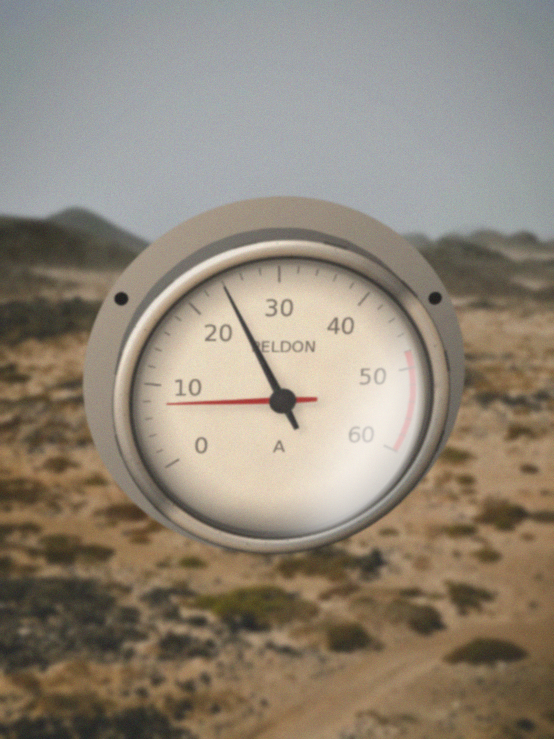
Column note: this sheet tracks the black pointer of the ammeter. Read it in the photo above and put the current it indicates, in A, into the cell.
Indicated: 24 A
